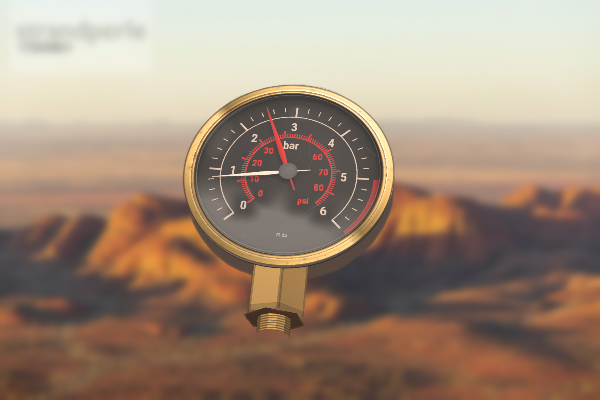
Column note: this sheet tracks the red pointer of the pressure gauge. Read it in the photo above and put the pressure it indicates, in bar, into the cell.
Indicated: 2.5 bar
